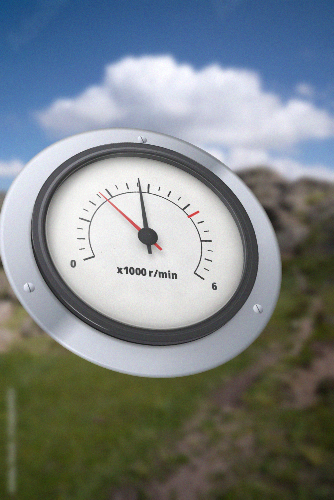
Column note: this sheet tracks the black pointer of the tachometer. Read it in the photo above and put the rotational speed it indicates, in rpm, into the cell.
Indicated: 2750 rpm
